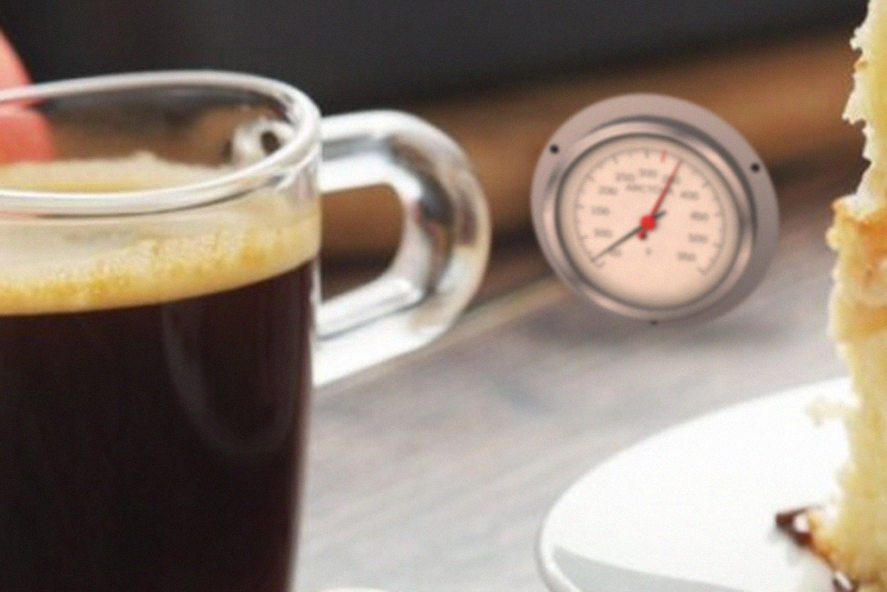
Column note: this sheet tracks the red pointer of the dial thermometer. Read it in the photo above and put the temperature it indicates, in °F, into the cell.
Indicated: 350 °F
